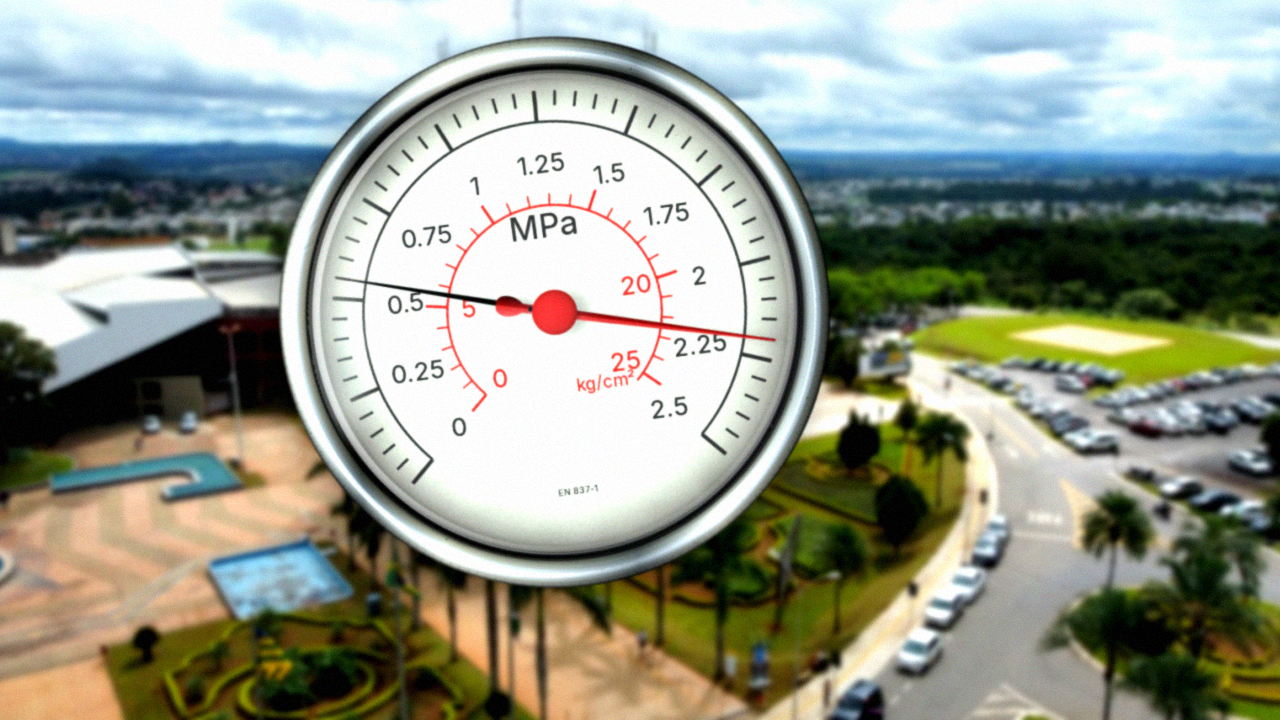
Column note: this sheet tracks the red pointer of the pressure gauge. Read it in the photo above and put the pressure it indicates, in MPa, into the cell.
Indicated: 2.2 MPa
